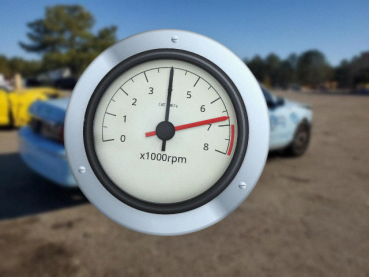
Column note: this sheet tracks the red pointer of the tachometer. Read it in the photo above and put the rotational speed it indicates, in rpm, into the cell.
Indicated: 6750 rpm
